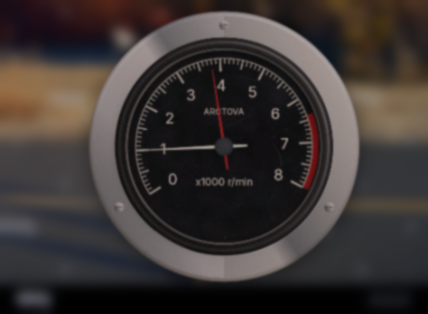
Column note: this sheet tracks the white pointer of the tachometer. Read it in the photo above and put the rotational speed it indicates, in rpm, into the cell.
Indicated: 1000 rpm
